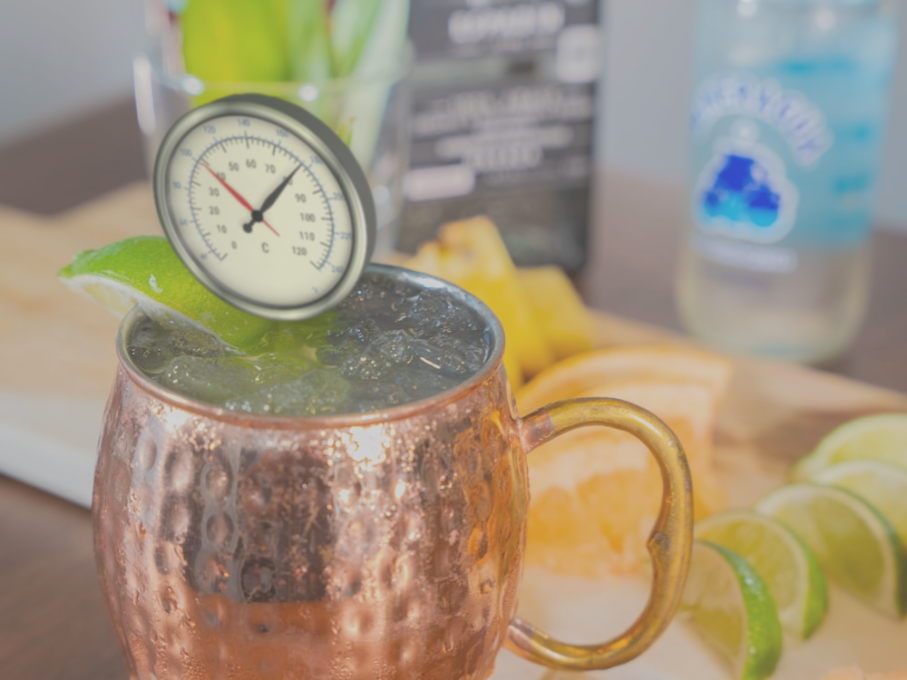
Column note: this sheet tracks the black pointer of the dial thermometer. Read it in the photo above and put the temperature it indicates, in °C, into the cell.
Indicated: 80 °C
